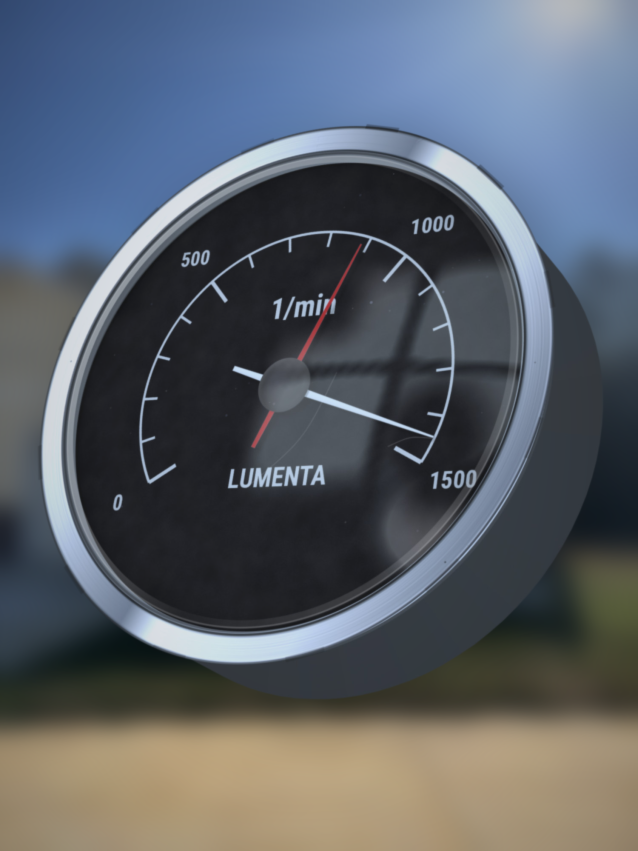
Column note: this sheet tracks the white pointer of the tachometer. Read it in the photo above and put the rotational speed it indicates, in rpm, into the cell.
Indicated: 1450 rpm
